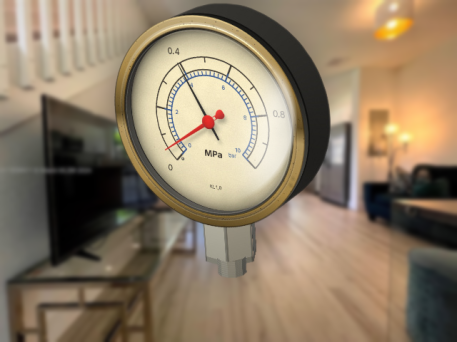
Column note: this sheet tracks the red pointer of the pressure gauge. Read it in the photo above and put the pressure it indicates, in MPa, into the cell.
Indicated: 0.05 MPa
